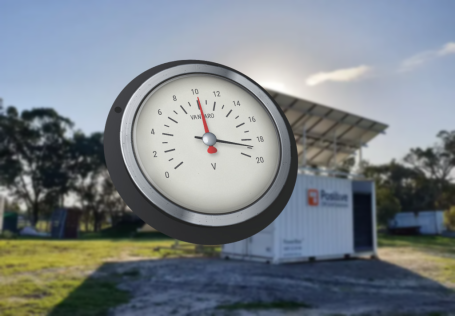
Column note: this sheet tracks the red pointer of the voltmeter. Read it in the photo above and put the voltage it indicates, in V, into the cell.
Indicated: 10 V
